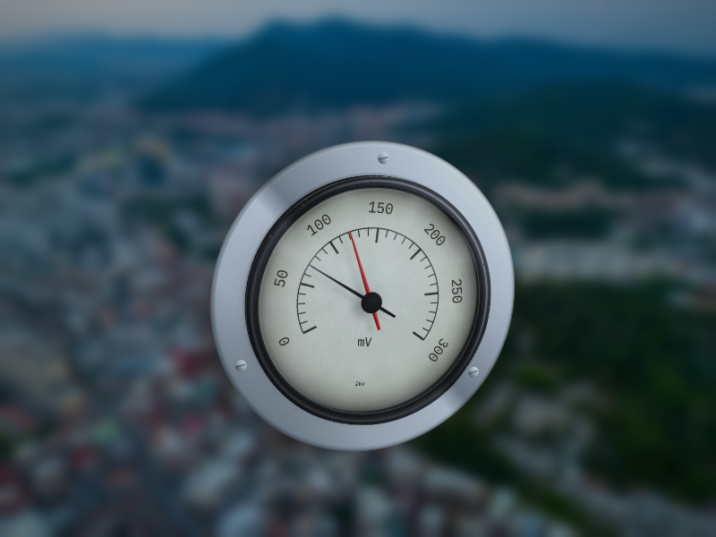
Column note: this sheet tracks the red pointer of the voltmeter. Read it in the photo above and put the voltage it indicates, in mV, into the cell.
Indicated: 120 mV
